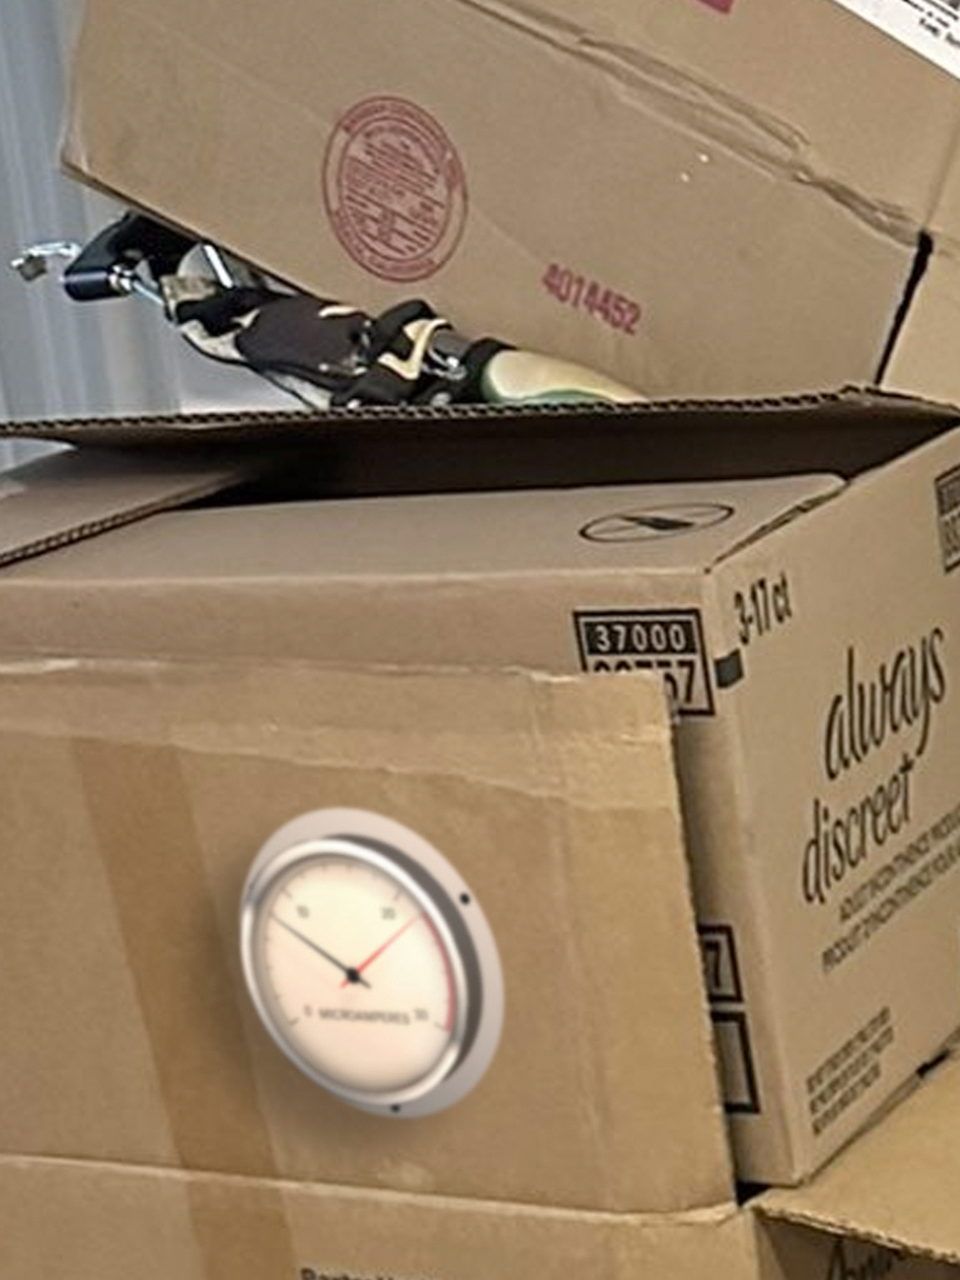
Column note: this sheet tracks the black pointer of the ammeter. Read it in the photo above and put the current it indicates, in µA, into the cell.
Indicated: 8 µA
